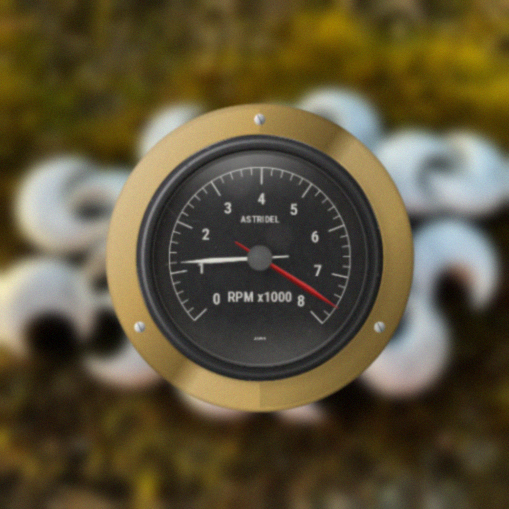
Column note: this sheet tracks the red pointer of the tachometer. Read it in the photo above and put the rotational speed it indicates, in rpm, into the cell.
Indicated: 7600 rpm
